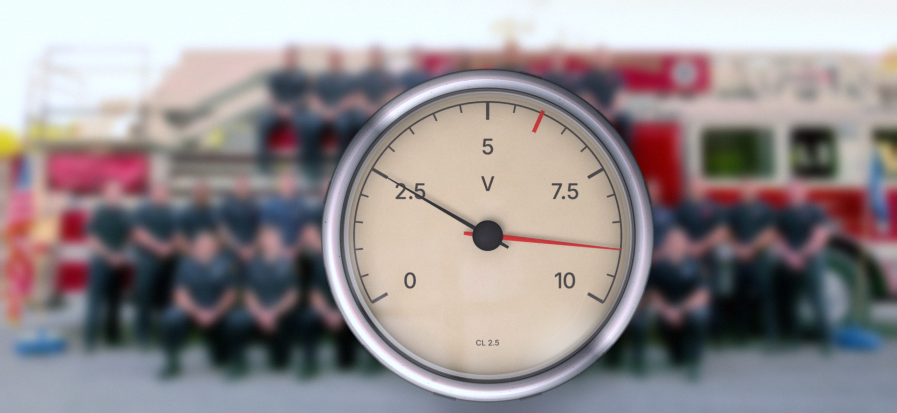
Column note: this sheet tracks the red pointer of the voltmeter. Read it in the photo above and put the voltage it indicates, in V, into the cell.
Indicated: 9 V
